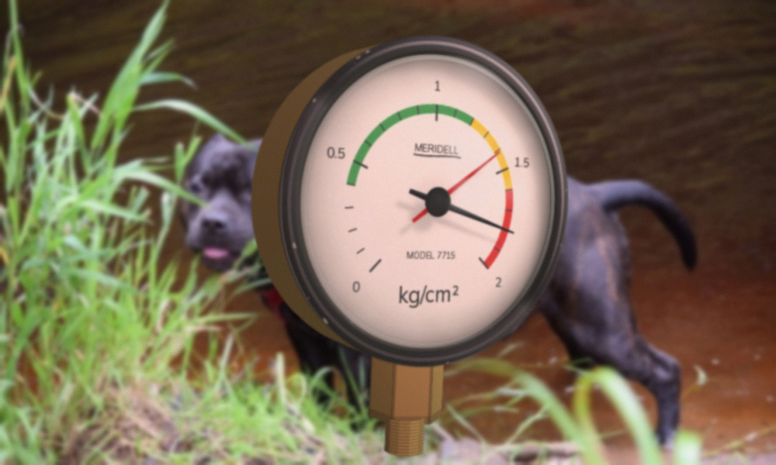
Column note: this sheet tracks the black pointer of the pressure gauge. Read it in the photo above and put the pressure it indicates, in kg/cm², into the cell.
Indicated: 1.8 kg/cm²
